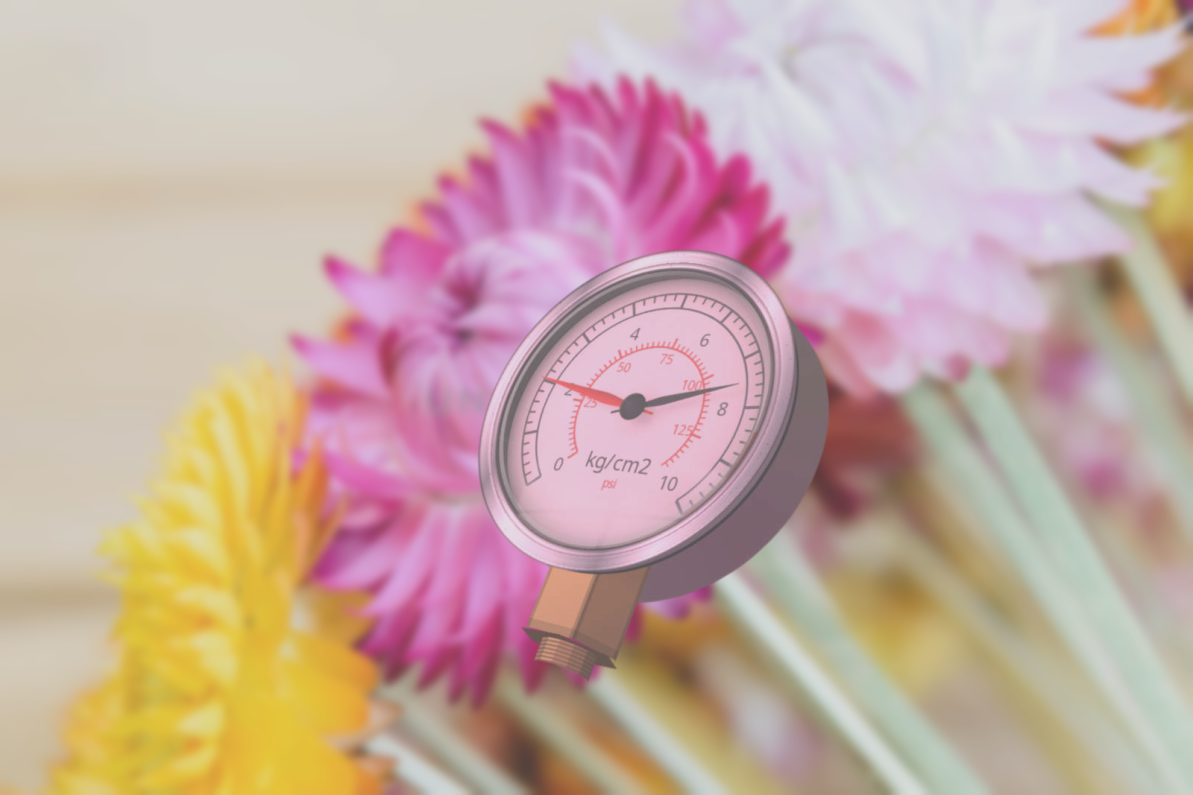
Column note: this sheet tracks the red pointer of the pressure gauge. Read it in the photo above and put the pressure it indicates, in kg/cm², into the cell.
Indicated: 2 kg/cm²
